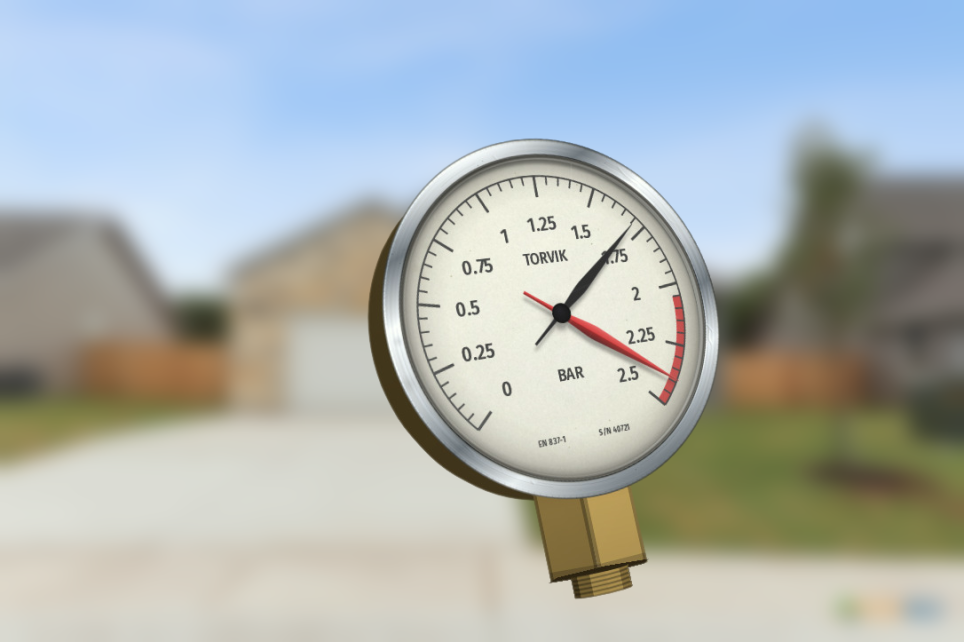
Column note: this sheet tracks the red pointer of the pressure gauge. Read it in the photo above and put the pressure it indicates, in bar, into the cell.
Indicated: 2.4 bar
